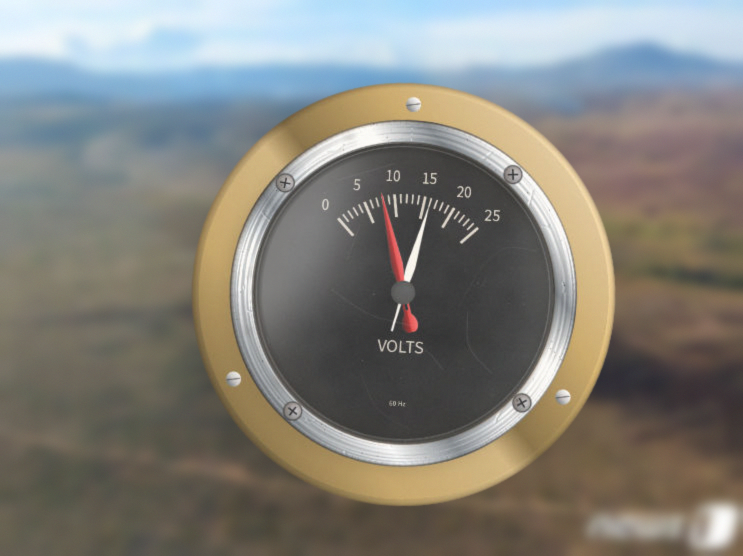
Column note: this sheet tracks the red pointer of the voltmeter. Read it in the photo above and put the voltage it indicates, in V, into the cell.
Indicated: 8 V
